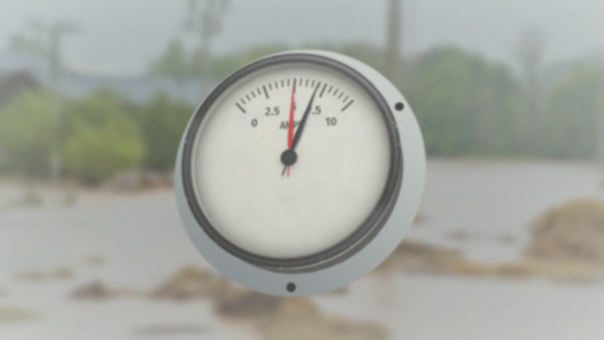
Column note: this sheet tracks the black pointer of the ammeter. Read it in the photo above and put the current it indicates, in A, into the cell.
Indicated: 7 A
